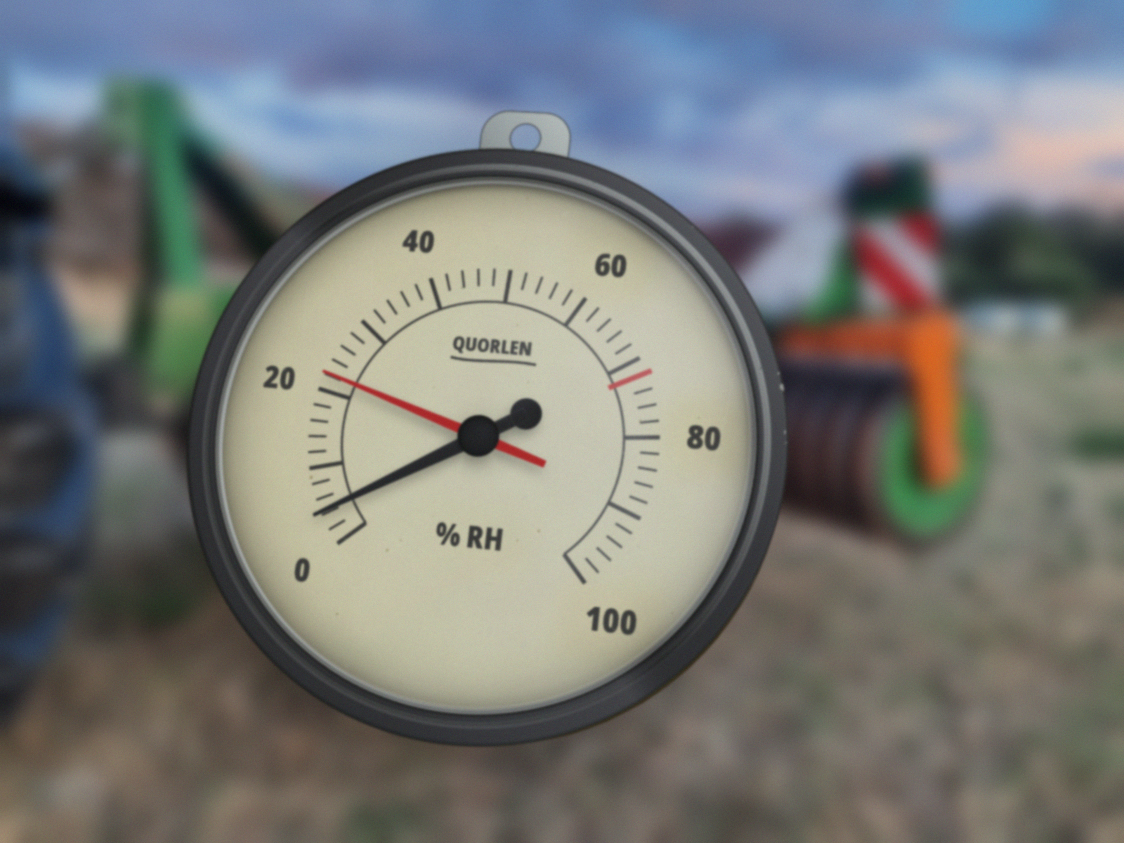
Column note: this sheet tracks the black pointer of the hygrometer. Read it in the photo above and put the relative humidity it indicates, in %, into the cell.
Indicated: 4 %
